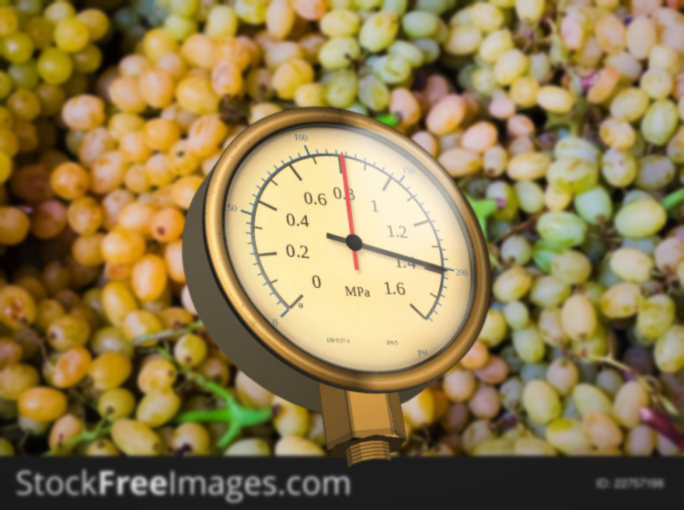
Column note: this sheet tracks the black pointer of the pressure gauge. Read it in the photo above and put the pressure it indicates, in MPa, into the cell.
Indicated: 1.4 MPa
